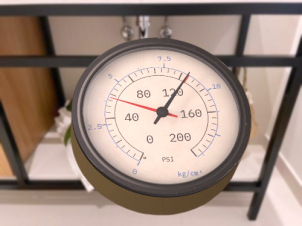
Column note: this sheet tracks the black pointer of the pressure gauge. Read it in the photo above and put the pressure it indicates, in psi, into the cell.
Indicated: 125 psi
